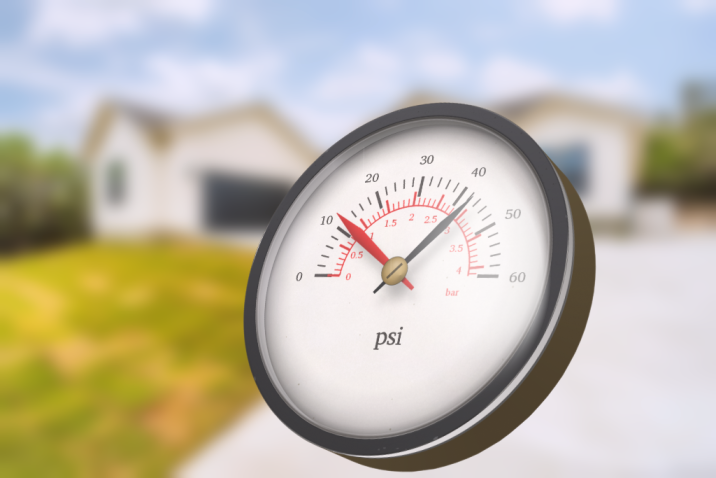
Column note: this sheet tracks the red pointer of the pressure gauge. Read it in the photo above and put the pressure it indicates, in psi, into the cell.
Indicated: 12 psi
